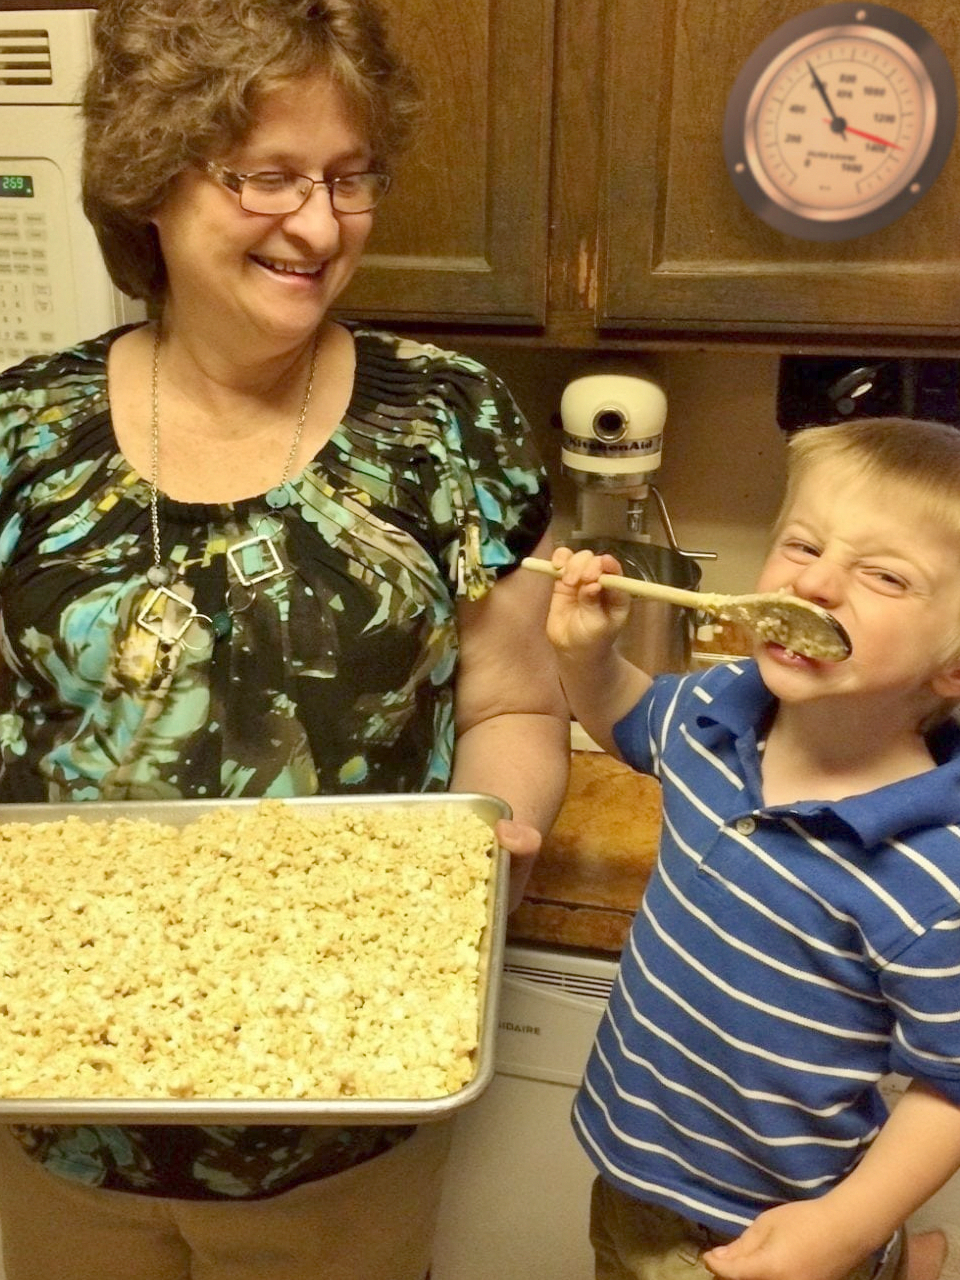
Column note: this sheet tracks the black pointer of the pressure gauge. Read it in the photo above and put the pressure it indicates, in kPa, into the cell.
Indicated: 600 kPa
